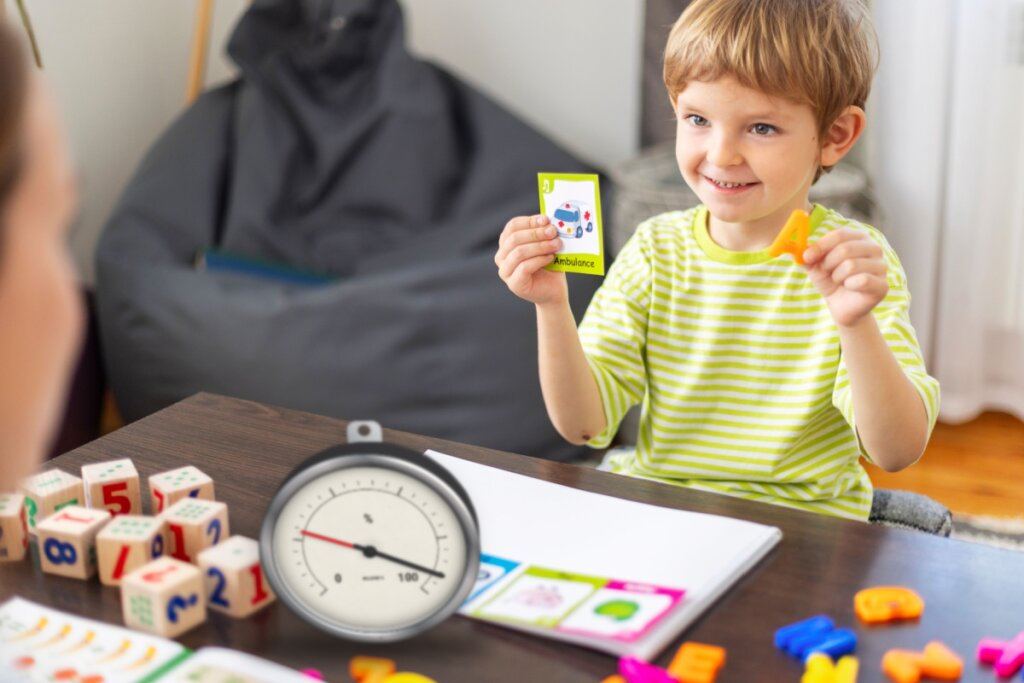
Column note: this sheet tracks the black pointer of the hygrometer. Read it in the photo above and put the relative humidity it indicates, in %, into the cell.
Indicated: 92 %
